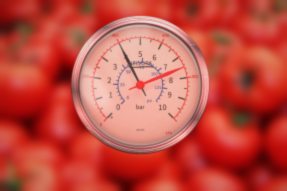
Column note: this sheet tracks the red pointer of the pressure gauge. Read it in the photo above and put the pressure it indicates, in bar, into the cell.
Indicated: 7.5 bar
